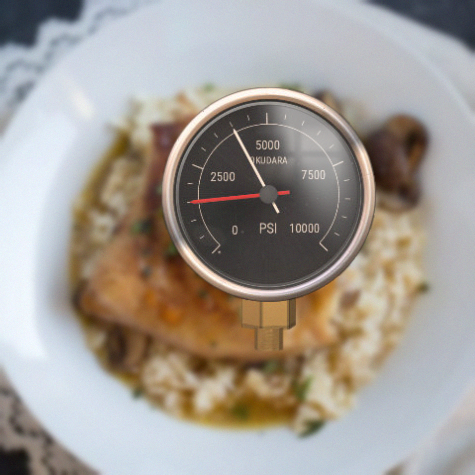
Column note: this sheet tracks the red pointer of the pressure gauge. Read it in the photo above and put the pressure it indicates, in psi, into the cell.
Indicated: 1500 psi
